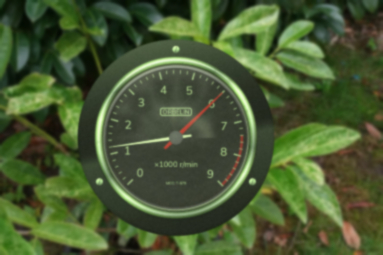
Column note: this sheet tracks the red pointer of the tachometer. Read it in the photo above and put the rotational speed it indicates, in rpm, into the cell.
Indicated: 6000 rpm
